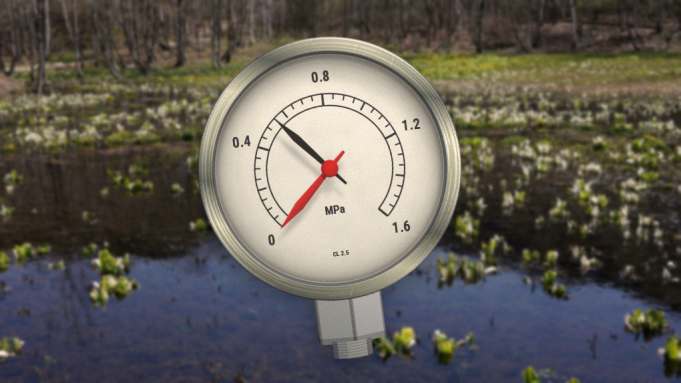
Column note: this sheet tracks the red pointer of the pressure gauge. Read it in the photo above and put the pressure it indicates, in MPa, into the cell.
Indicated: 0 MPa
